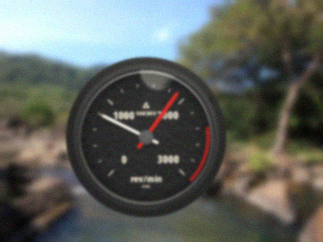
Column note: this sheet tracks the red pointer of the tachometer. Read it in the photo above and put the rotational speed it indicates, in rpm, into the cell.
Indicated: 1900 rpm
